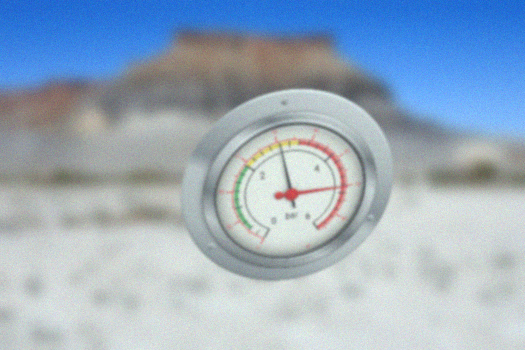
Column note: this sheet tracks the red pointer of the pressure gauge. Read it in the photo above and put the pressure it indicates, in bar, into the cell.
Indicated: 4.8 bar
